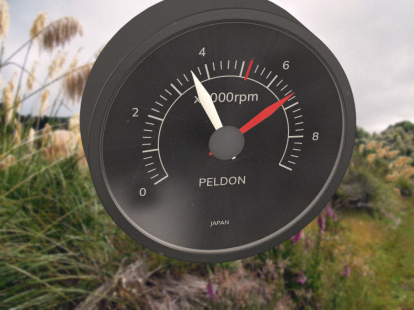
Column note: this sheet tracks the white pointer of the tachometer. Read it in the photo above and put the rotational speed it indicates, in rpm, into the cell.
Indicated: 3600 rpm
